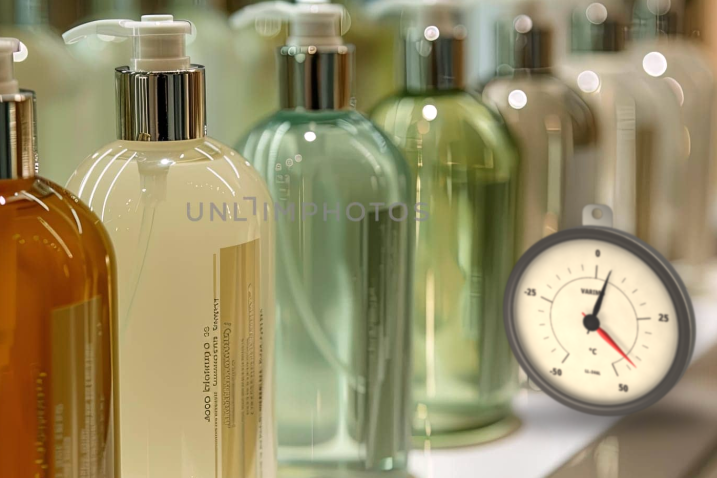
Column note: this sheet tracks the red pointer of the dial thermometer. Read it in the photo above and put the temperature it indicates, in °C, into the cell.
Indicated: 42.5 °C
